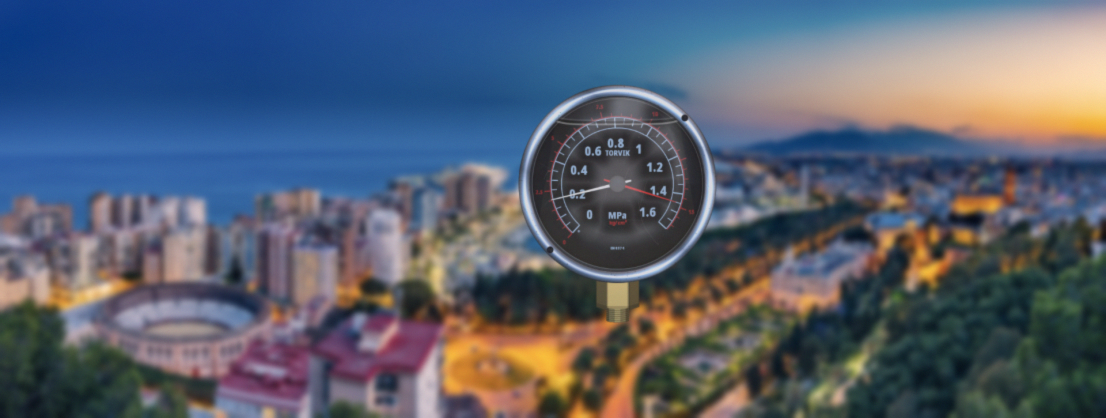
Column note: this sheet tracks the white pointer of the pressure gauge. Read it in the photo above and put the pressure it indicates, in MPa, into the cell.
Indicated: 0.2 MPa
